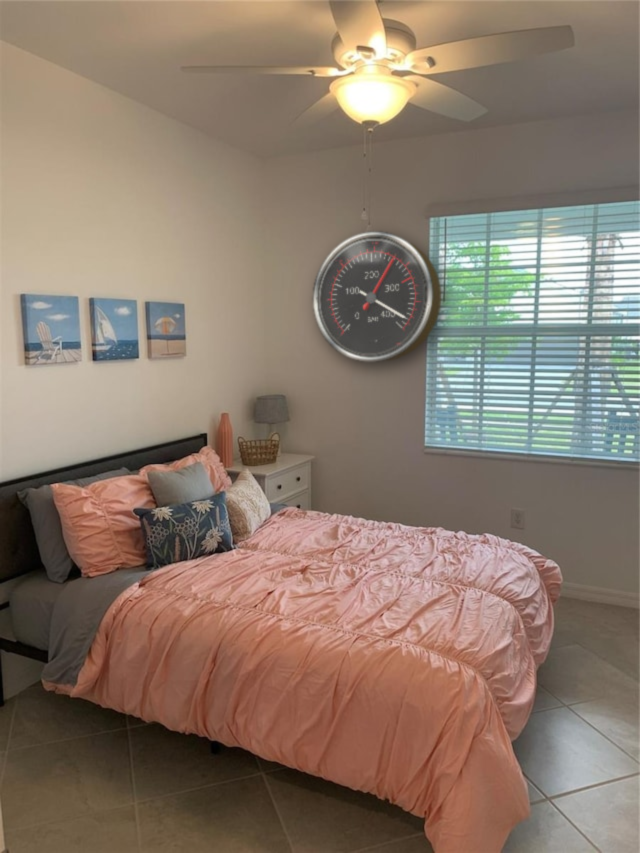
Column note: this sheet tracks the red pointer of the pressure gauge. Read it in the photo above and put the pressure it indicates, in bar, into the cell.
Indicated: 250 bar
